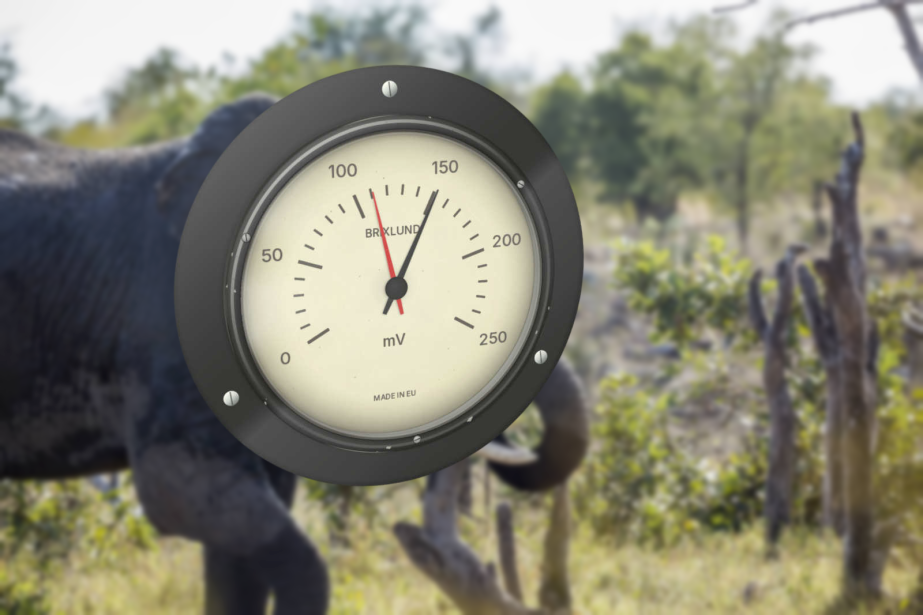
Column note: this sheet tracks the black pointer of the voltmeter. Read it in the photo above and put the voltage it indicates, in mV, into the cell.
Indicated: 150 mV
